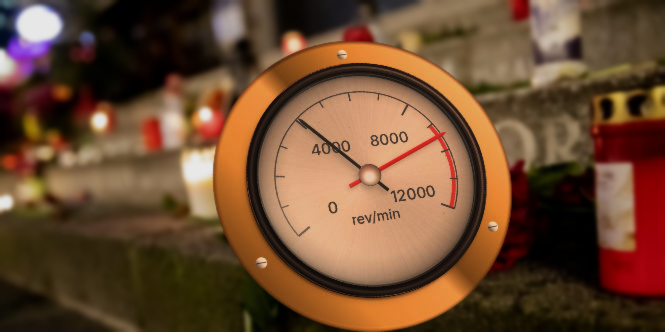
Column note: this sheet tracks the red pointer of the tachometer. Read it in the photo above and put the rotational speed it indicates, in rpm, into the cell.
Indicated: 9500 rpm
